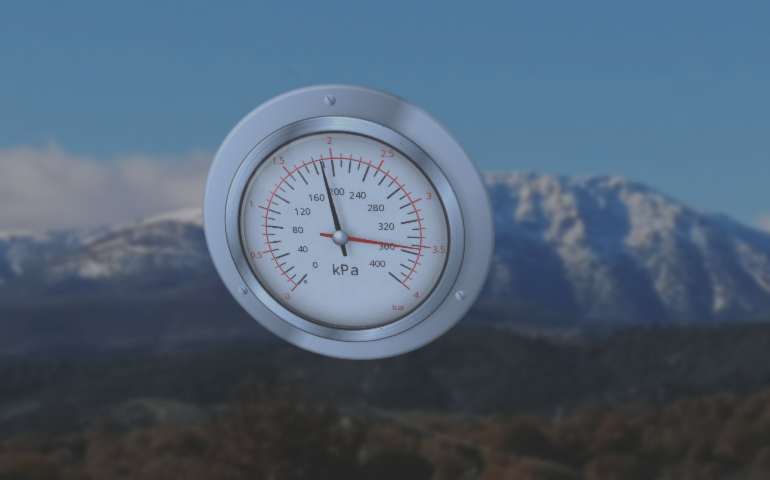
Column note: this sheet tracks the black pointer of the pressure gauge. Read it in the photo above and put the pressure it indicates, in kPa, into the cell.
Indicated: 190 kPa
